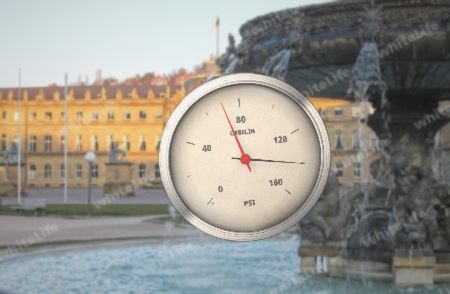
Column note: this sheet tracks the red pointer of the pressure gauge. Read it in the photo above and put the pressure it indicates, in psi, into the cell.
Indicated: 70 psi
